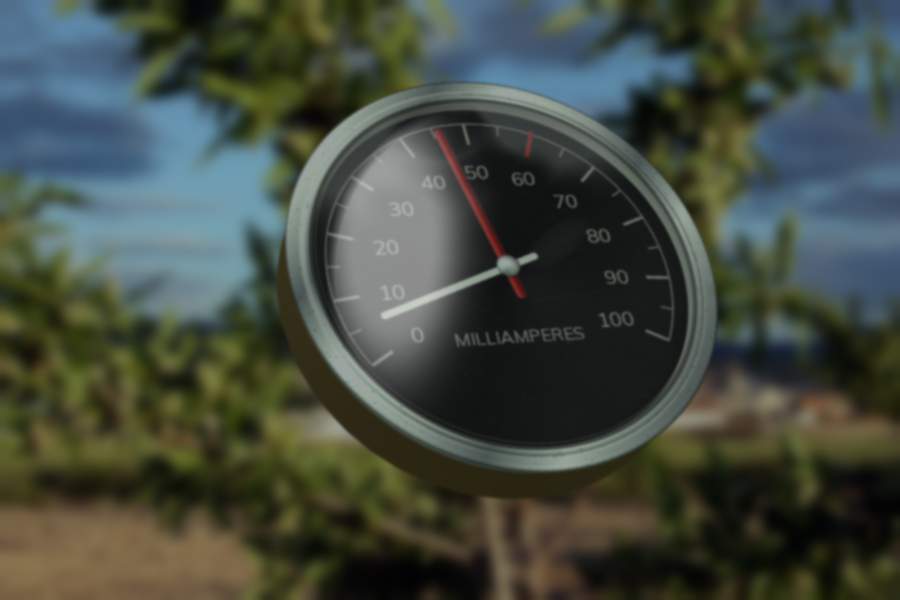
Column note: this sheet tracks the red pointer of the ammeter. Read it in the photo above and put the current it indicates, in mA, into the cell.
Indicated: 45 mA
